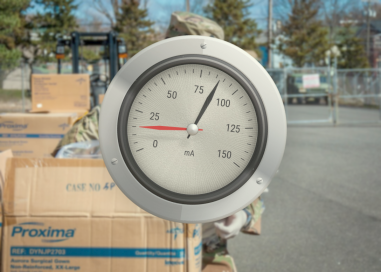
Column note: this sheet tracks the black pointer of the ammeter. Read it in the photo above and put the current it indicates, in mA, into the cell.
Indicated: 87.5 mA
